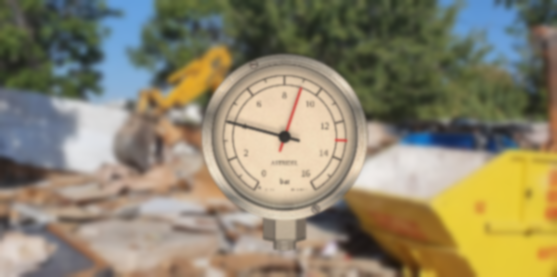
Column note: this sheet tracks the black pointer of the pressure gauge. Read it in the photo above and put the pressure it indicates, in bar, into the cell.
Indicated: 4 bar
